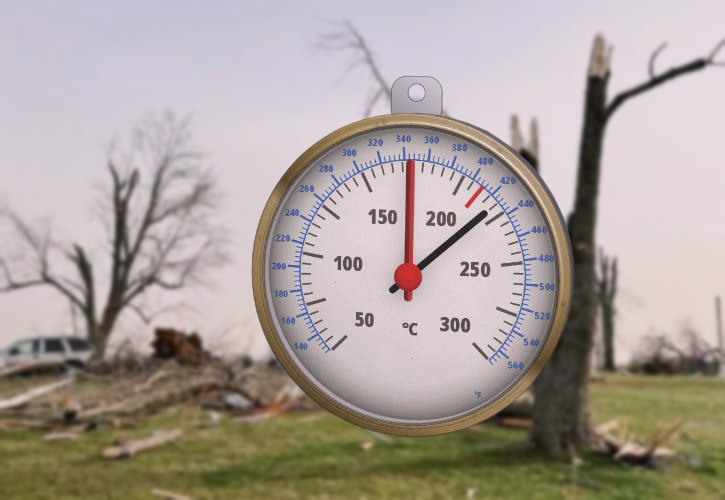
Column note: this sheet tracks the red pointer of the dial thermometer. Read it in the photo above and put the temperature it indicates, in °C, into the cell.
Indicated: 175 °C
